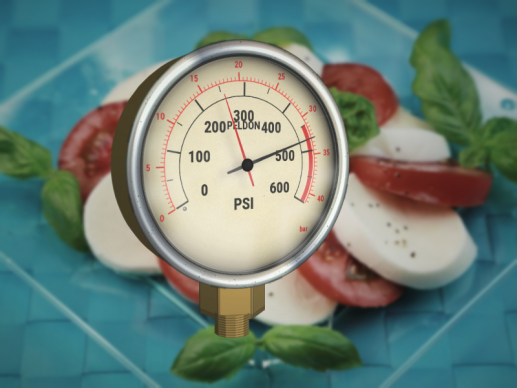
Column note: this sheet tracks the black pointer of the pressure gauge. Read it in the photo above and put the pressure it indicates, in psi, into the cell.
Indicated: 475 psi
